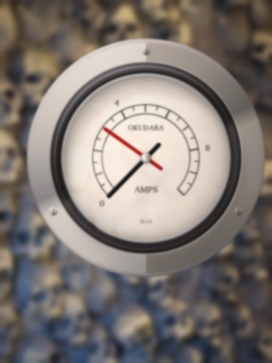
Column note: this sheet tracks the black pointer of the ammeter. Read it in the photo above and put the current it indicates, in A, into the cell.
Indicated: 0 A
